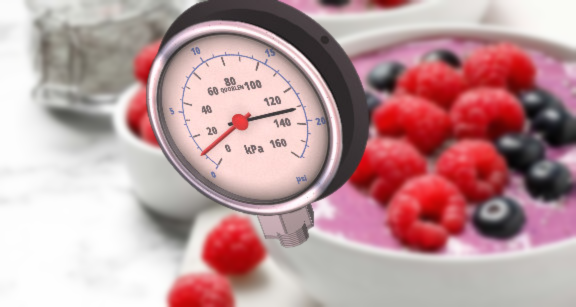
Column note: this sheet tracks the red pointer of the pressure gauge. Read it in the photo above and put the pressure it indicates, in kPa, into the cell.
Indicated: 10 kPa
